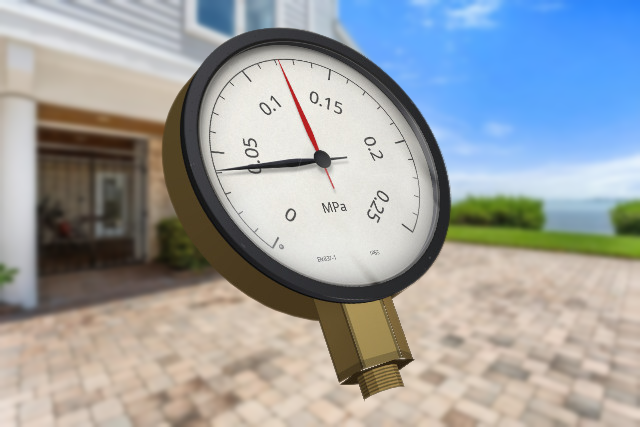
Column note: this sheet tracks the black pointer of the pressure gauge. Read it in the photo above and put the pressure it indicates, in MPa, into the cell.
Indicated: 0.04 MPa
